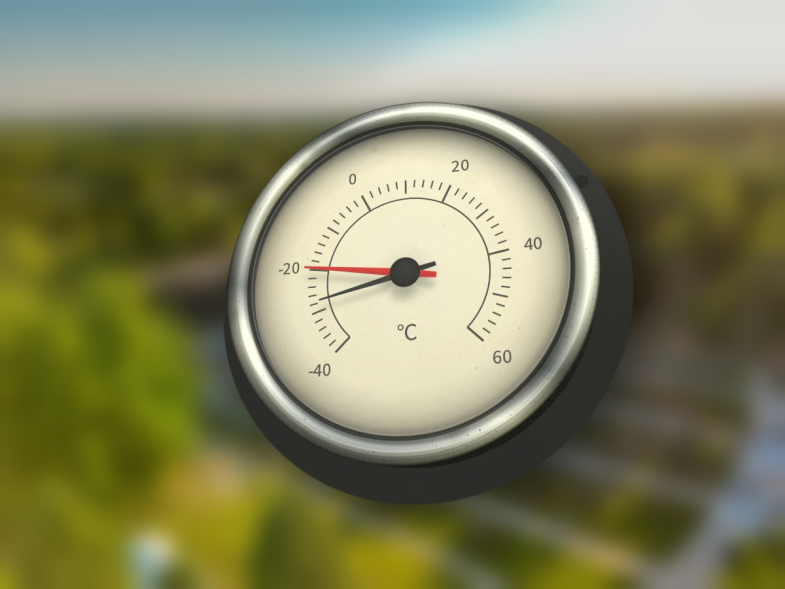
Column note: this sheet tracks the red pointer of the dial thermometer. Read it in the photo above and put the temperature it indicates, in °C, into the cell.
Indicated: -20 °C
